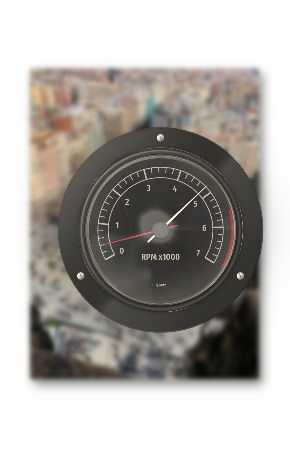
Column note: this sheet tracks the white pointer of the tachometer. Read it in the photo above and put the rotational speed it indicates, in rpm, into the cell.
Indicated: 4800 rpm
